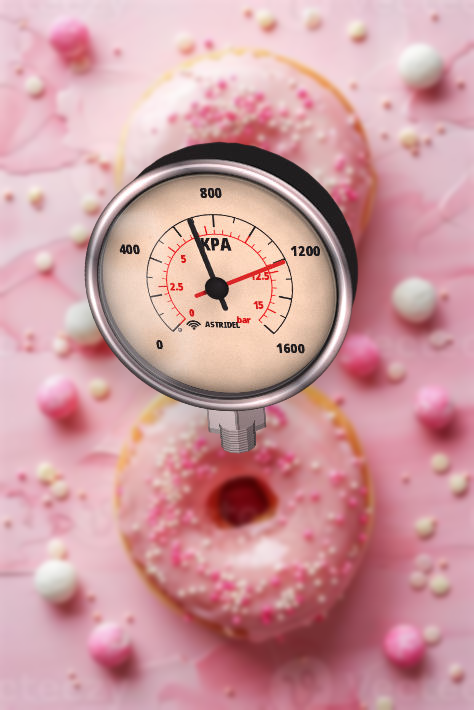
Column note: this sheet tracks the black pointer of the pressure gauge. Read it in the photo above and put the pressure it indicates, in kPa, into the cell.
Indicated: 700 kPa
